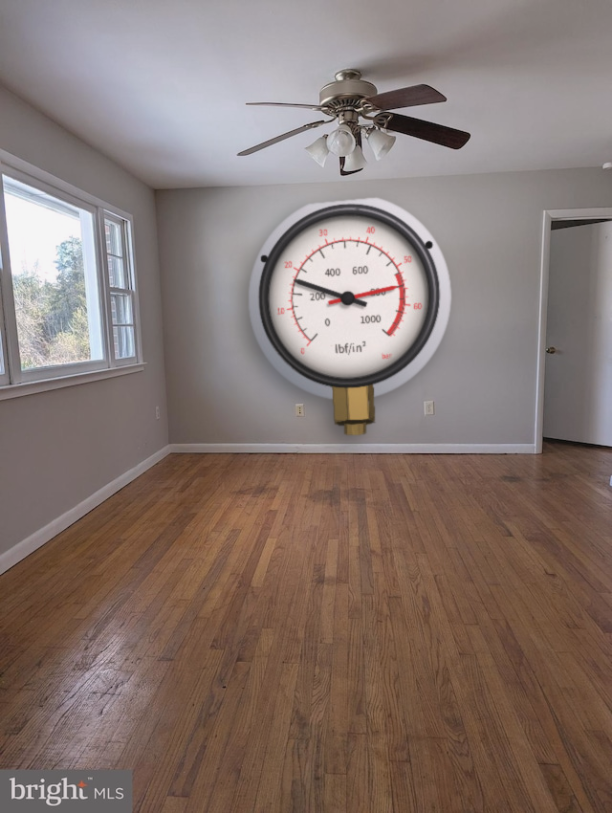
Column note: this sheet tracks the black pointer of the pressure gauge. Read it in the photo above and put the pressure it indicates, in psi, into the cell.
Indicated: 250 psi
